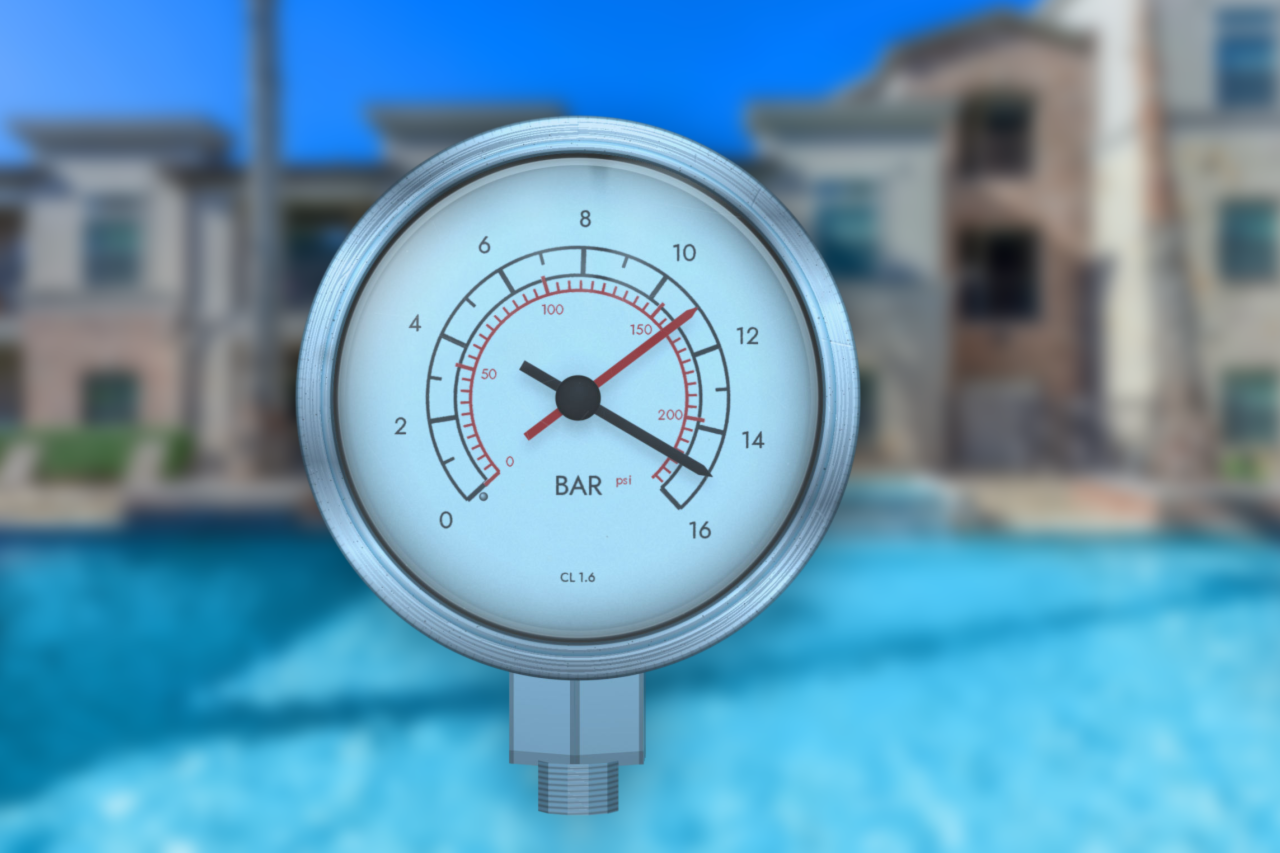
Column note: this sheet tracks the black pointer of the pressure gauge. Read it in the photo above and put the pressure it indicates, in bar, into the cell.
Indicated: 15 bar
